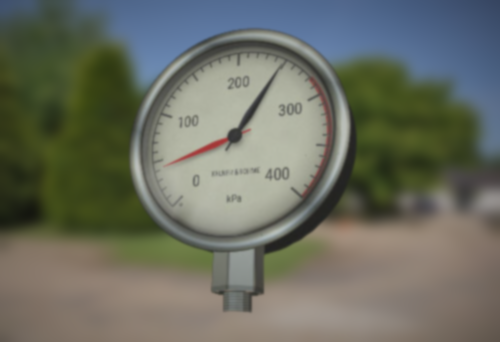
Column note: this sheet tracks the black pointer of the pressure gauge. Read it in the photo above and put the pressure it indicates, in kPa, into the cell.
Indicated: 250 kPa
